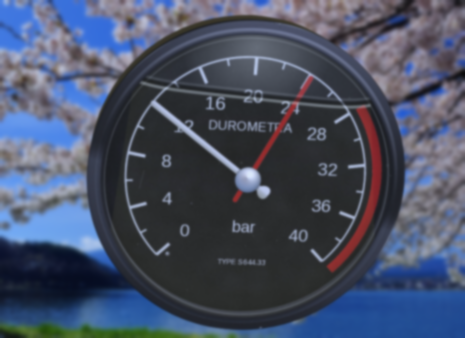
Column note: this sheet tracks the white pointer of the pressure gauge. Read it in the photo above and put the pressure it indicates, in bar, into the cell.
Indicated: 12 bar
